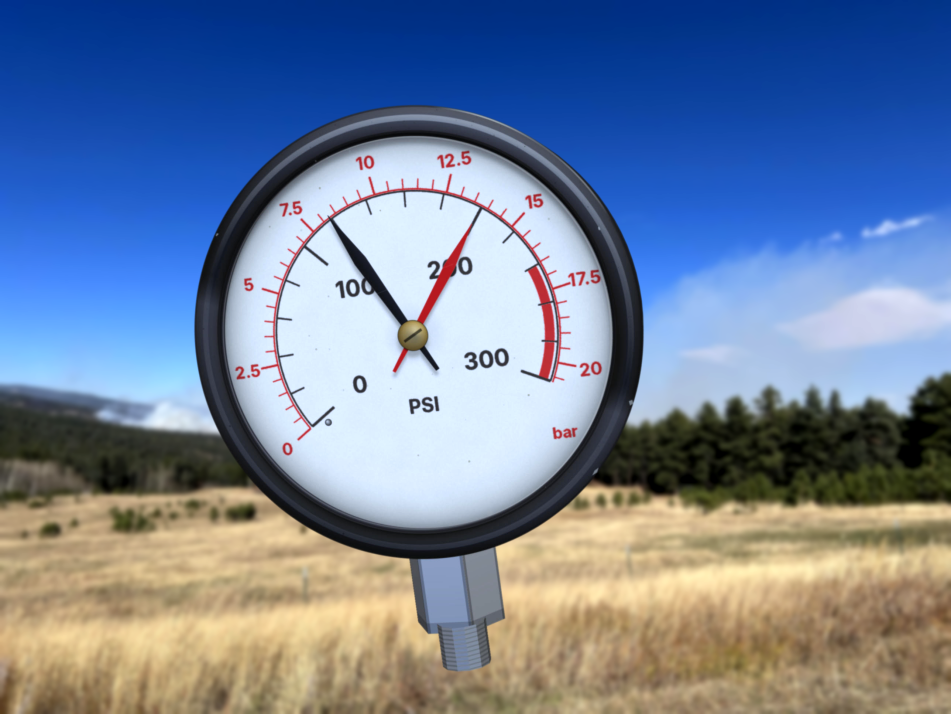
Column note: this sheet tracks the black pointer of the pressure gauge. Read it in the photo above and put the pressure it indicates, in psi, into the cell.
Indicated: 120 psi
